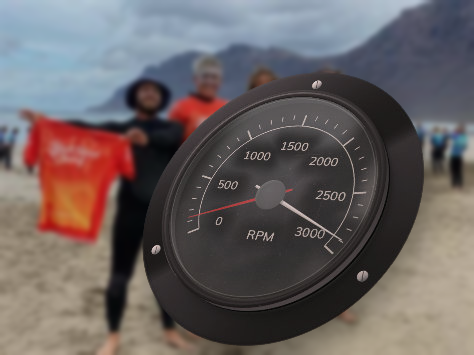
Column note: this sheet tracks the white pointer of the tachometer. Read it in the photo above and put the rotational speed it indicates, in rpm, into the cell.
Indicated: 2900 rpm
